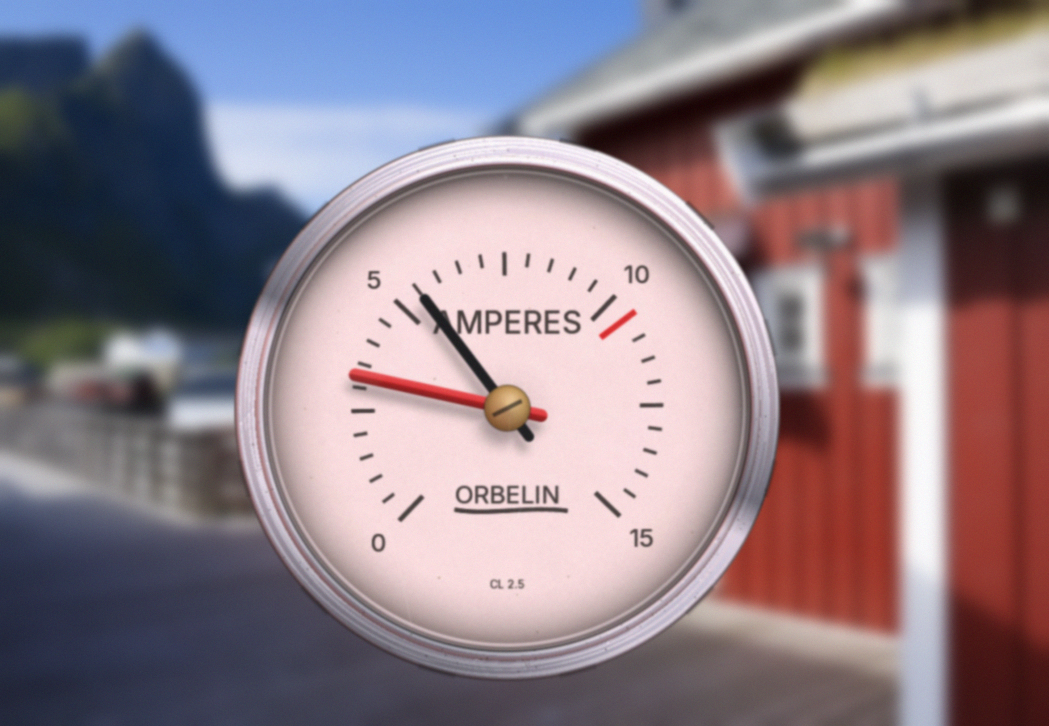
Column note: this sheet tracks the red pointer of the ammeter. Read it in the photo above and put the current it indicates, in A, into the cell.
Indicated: 3.25 A
